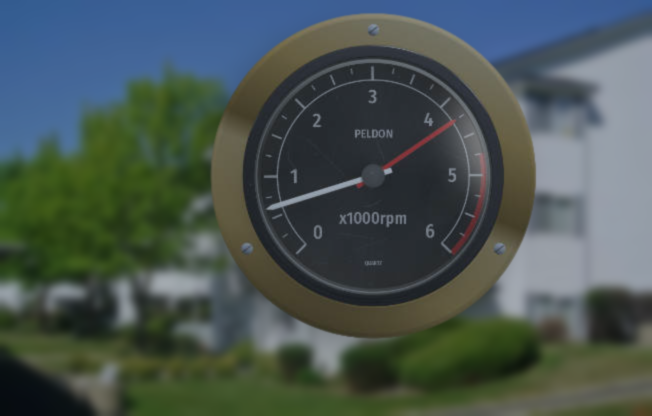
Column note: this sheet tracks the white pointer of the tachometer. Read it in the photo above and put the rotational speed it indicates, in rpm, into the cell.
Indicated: 625 rpm
